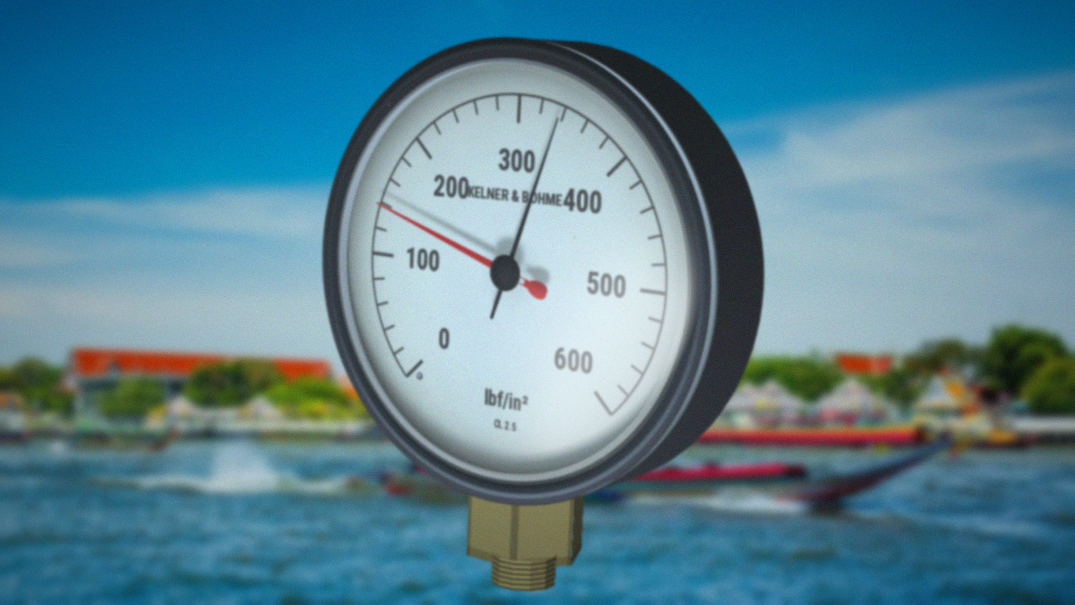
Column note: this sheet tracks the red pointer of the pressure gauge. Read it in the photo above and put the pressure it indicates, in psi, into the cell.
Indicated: 140 psi
